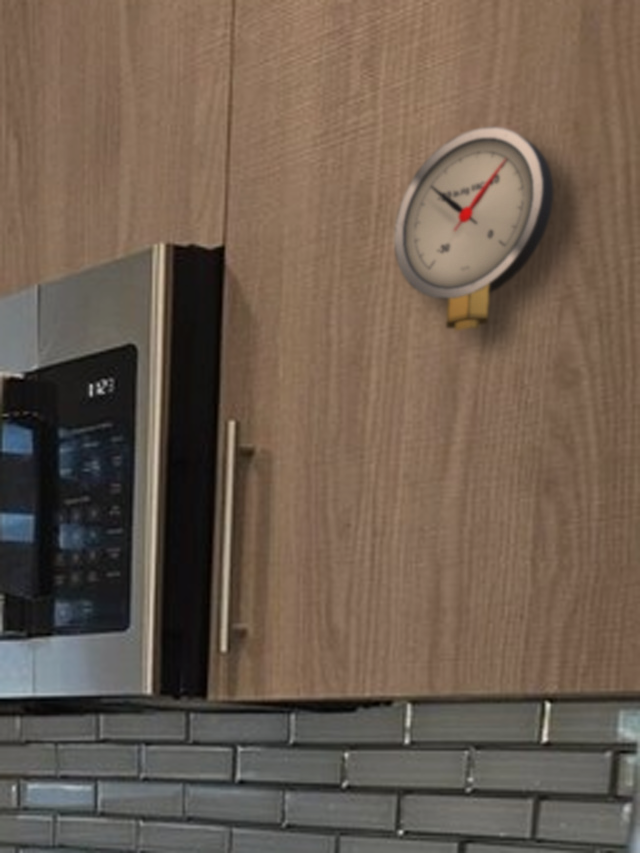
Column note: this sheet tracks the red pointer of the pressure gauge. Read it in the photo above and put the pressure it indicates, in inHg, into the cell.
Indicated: -10 inHg
